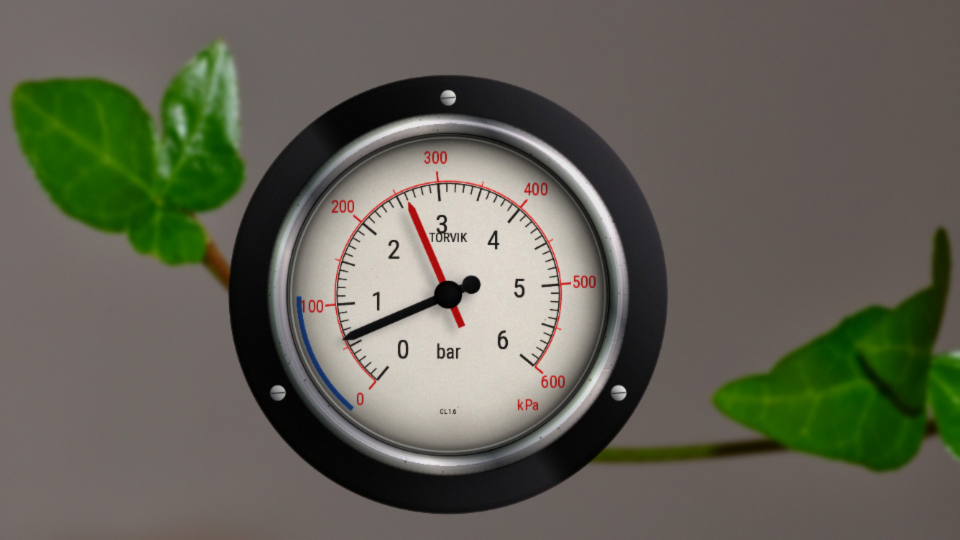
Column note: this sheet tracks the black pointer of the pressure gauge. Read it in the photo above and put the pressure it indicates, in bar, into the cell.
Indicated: 0.6 bar
